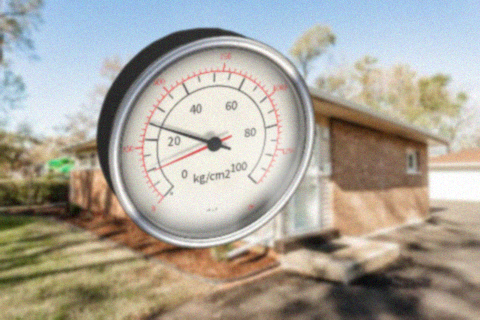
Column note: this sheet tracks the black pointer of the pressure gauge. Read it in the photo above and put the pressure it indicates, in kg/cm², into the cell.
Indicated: 25 kg/cm²
